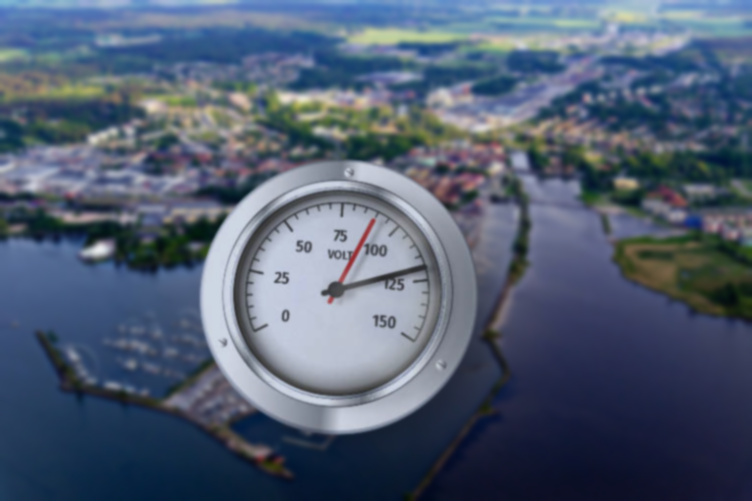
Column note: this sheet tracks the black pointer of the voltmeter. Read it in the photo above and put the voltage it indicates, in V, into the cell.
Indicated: 120 V
